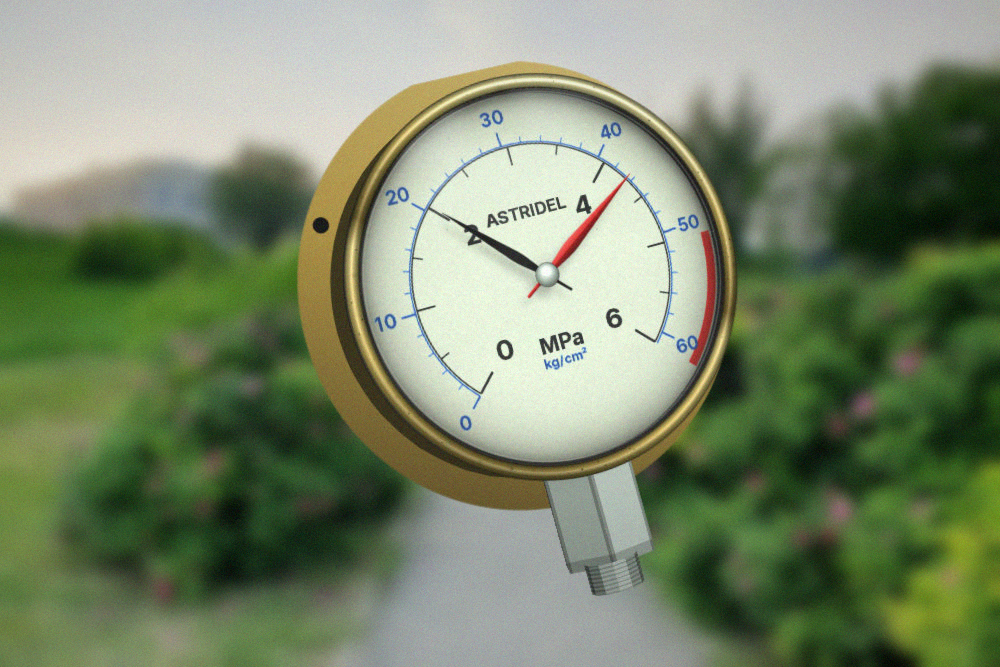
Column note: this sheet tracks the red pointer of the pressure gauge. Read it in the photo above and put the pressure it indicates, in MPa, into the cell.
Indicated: 4.25 MPa
